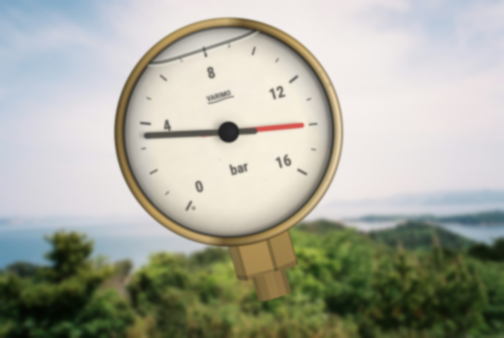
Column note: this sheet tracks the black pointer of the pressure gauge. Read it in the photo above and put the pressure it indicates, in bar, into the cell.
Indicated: 3.5 bar
